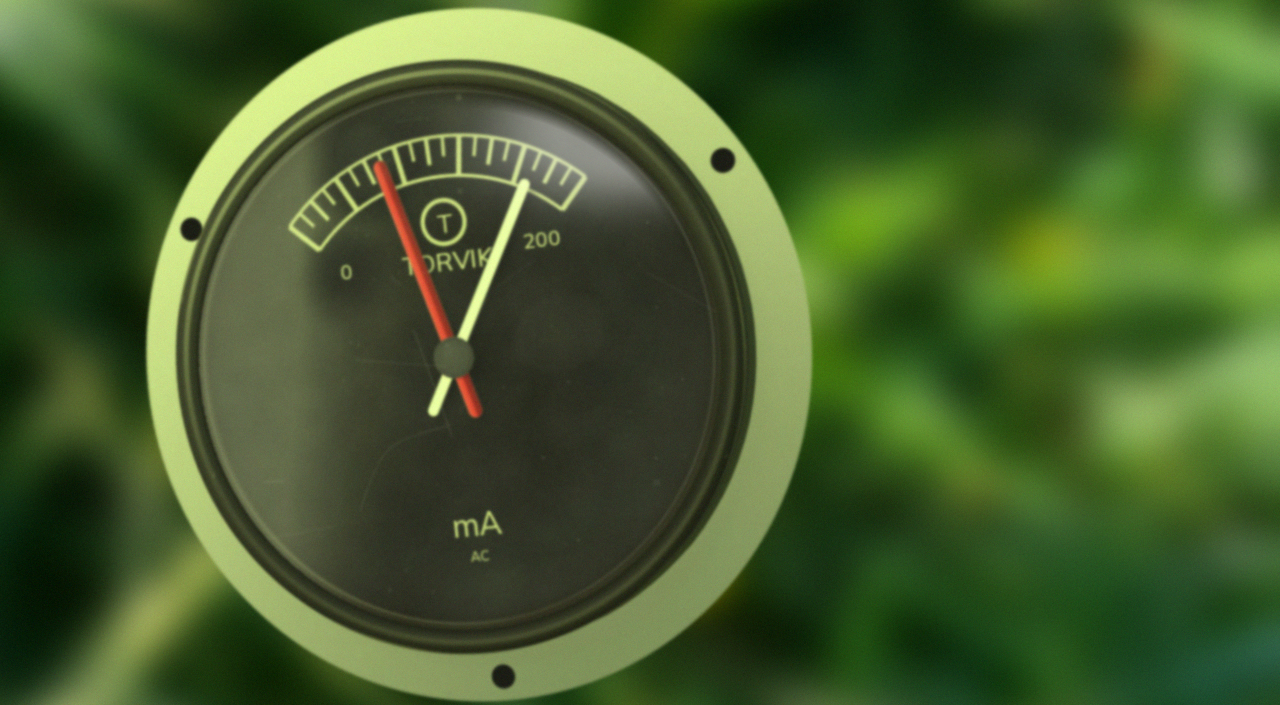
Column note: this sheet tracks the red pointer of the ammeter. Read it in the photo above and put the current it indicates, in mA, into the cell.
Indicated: 70 mA
